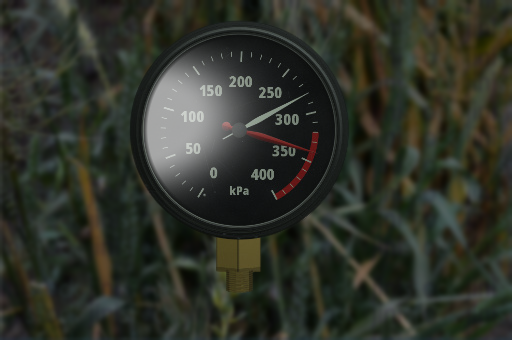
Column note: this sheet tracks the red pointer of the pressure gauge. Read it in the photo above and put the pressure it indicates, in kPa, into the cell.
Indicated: 340 kPa
